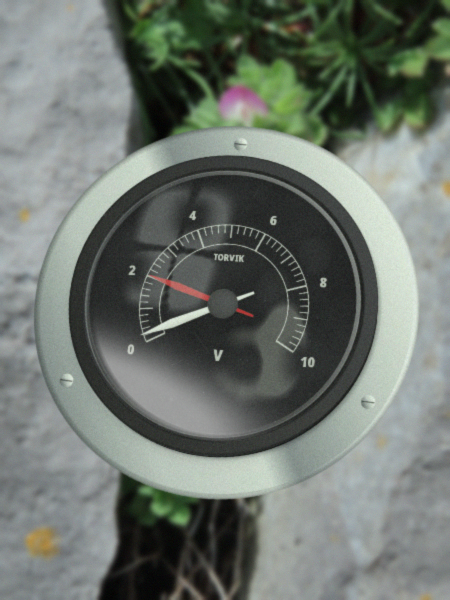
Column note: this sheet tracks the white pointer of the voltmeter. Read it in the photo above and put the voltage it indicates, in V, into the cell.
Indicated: 0.2 V
